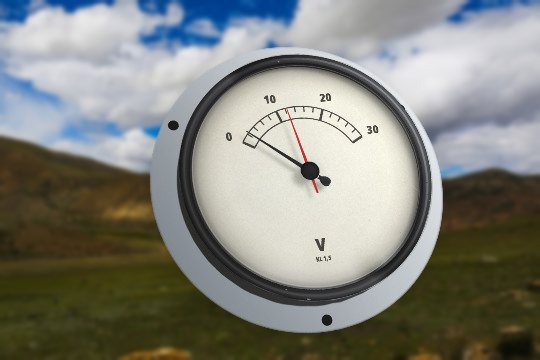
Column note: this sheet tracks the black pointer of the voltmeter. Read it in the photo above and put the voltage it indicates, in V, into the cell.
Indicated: 2 V
